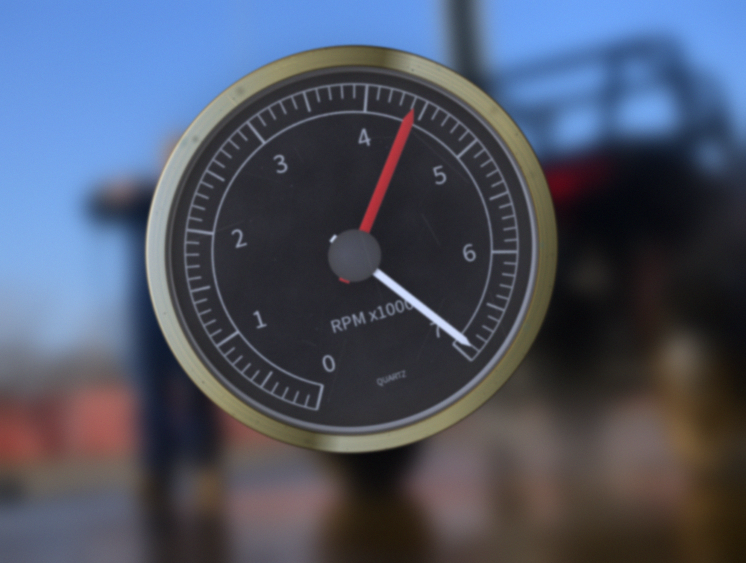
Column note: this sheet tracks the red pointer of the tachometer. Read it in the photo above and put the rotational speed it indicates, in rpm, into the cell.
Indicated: 4400 rpm
